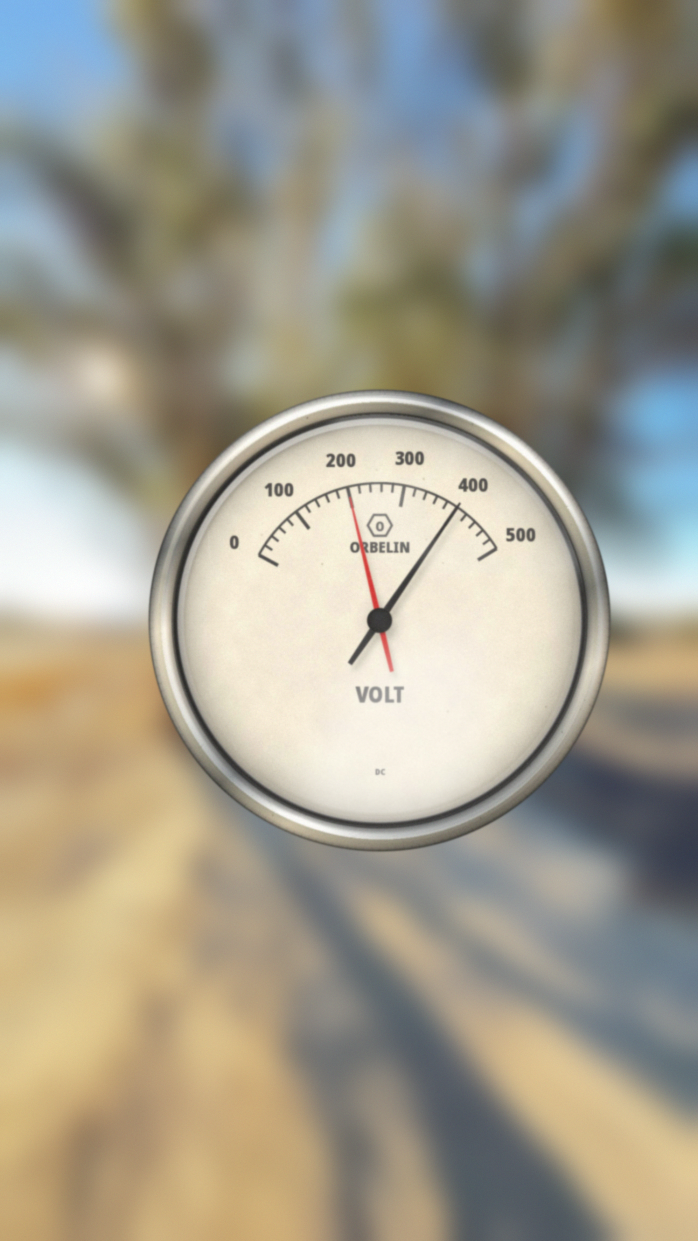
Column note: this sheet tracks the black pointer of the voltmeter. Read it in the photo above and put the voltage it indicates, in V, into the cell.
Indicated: 400 V
